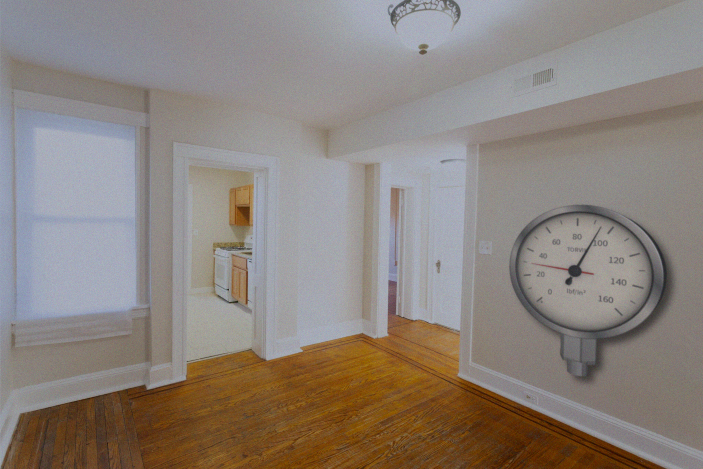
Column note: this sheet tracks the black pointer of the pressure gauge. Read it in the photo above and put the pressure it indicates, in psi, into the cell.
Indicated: 95 psi
